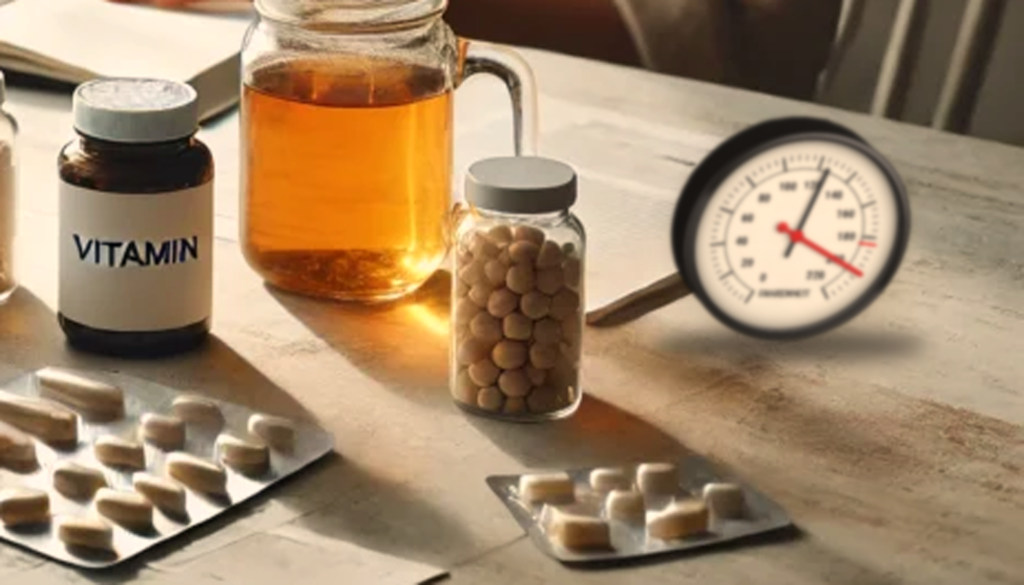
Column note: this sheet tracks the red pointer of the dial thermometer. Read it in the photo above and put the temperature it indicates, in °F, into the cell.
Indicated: 200 °F
